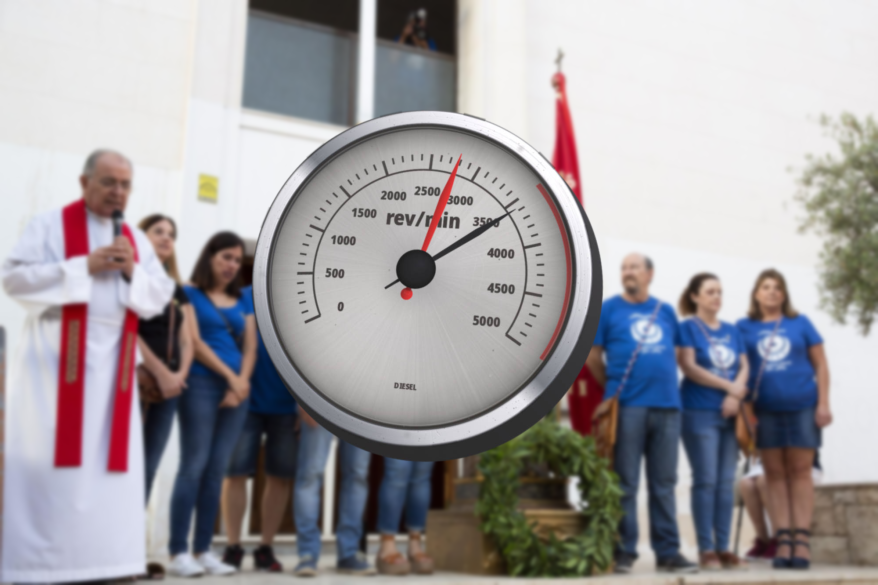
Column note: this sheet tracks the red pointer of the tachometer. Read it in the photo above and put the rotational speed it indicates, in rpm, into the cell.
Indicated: 2800 rpm
